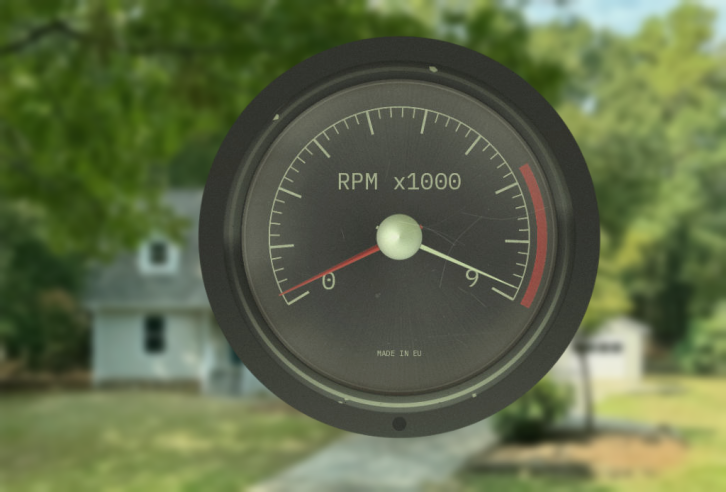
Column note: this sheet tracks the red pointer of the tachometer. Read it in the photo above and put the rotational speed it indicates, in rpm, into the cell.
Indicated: 200 rpm
